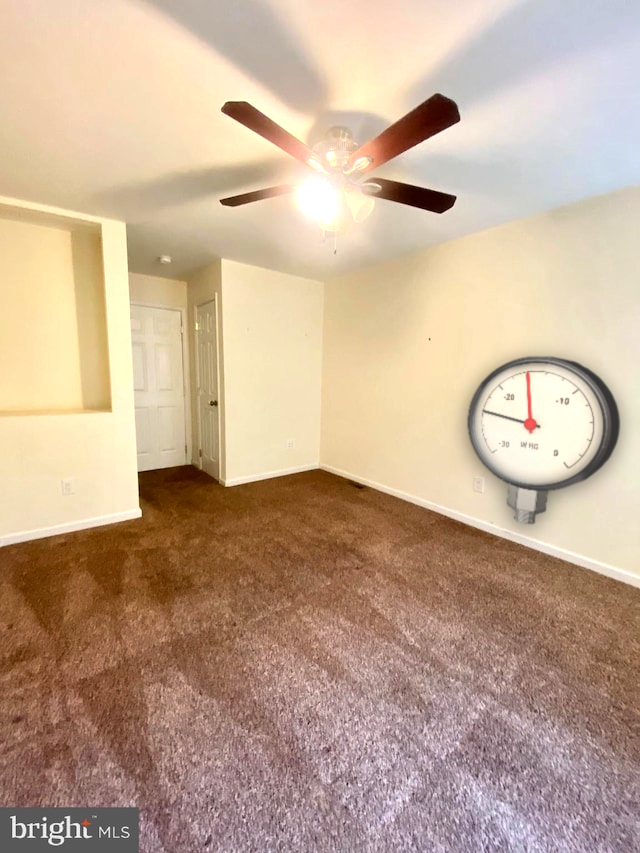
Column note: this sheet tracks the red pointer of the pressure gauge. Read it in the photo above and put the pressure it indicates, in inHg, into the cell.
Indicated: -16 inHg
